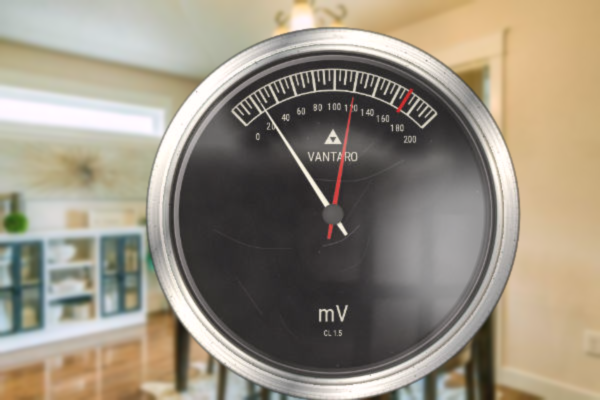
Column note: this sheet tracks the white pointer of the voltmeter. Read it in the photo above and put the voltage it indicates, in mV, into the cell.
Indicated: 25 mV
